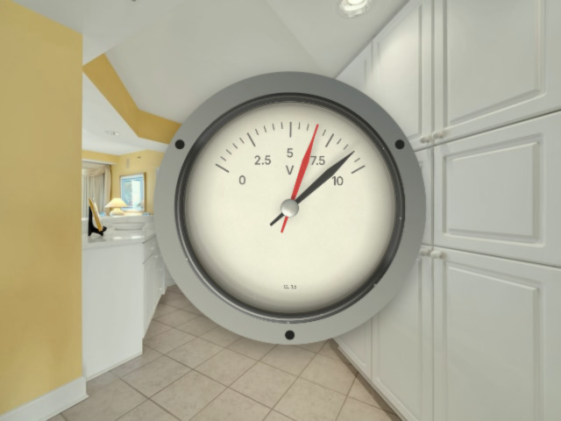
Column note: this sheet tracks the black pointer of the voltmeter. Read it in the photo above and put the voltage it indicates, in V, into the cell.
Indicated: 9 V
